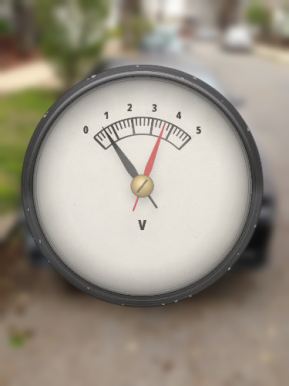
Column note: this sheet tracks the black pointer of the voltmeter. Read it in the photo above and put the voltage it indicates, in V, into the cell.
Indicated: 0.6 V
